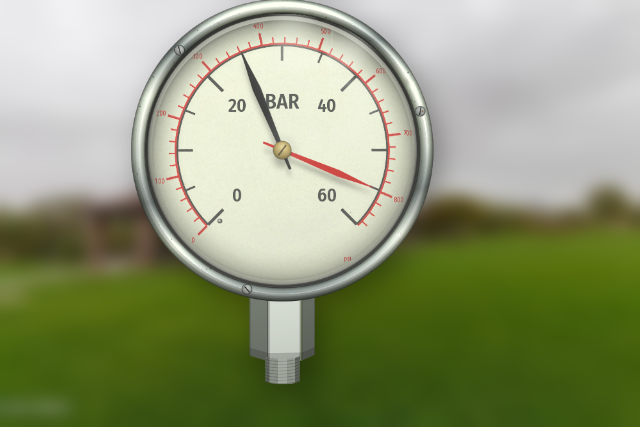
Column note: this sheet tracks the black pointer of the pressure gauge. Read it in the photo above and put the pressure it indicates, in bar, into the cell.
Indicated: 25 bar
